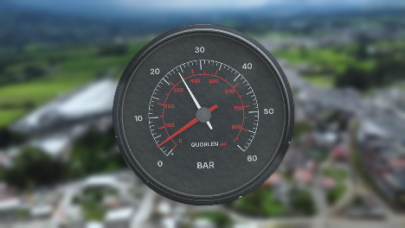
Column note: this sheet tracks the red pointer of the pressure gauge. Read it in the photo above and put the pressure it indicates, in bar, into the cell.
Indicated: 3 bar
